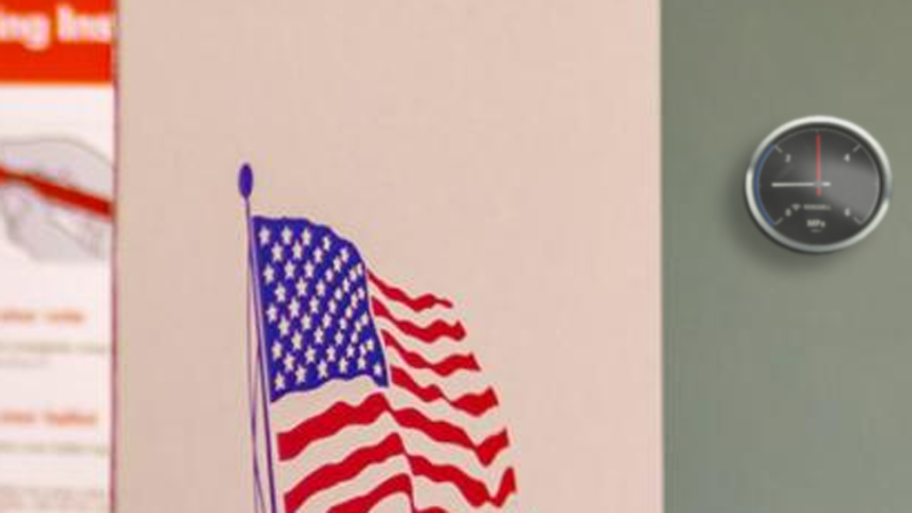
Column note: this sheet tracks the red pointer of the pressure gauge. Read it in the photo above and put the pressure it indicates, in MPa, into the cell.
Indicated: 3 MPa
